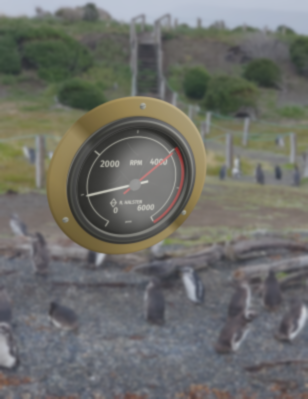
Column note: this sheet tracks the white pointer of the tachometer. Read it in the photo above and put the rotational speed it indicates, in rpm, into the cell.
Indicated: 1000 rpm
